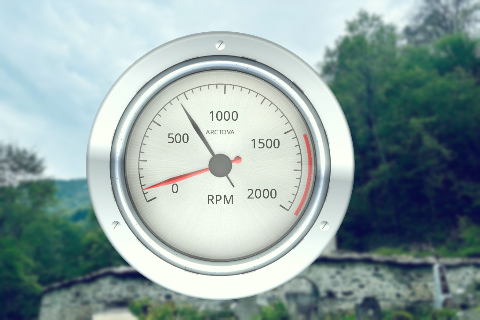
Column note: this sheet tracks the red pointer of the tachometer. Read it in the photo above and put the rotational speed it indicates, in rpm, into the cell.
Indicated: 75 rpm
